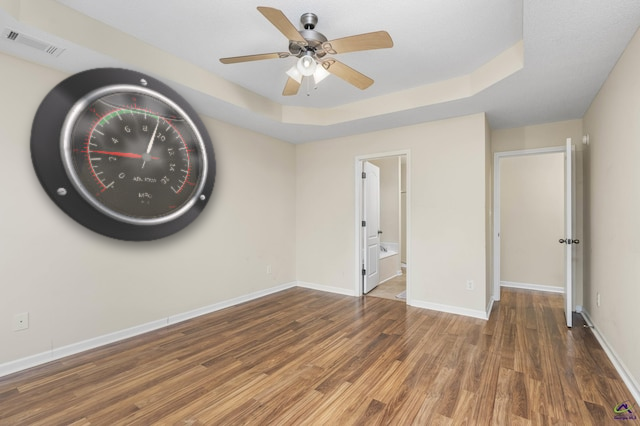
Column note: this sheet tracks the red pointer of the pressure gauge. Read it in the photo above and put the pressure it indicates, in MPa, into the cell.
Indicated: 2.5 MPa
